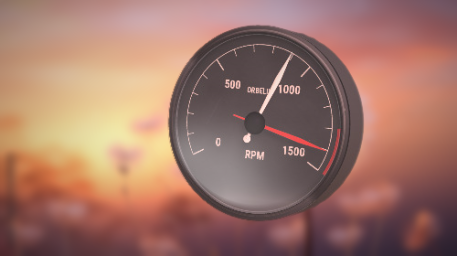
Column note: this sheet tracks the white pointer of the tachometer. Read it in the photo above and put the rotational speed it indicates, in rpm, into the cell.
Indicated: 900 rpm
